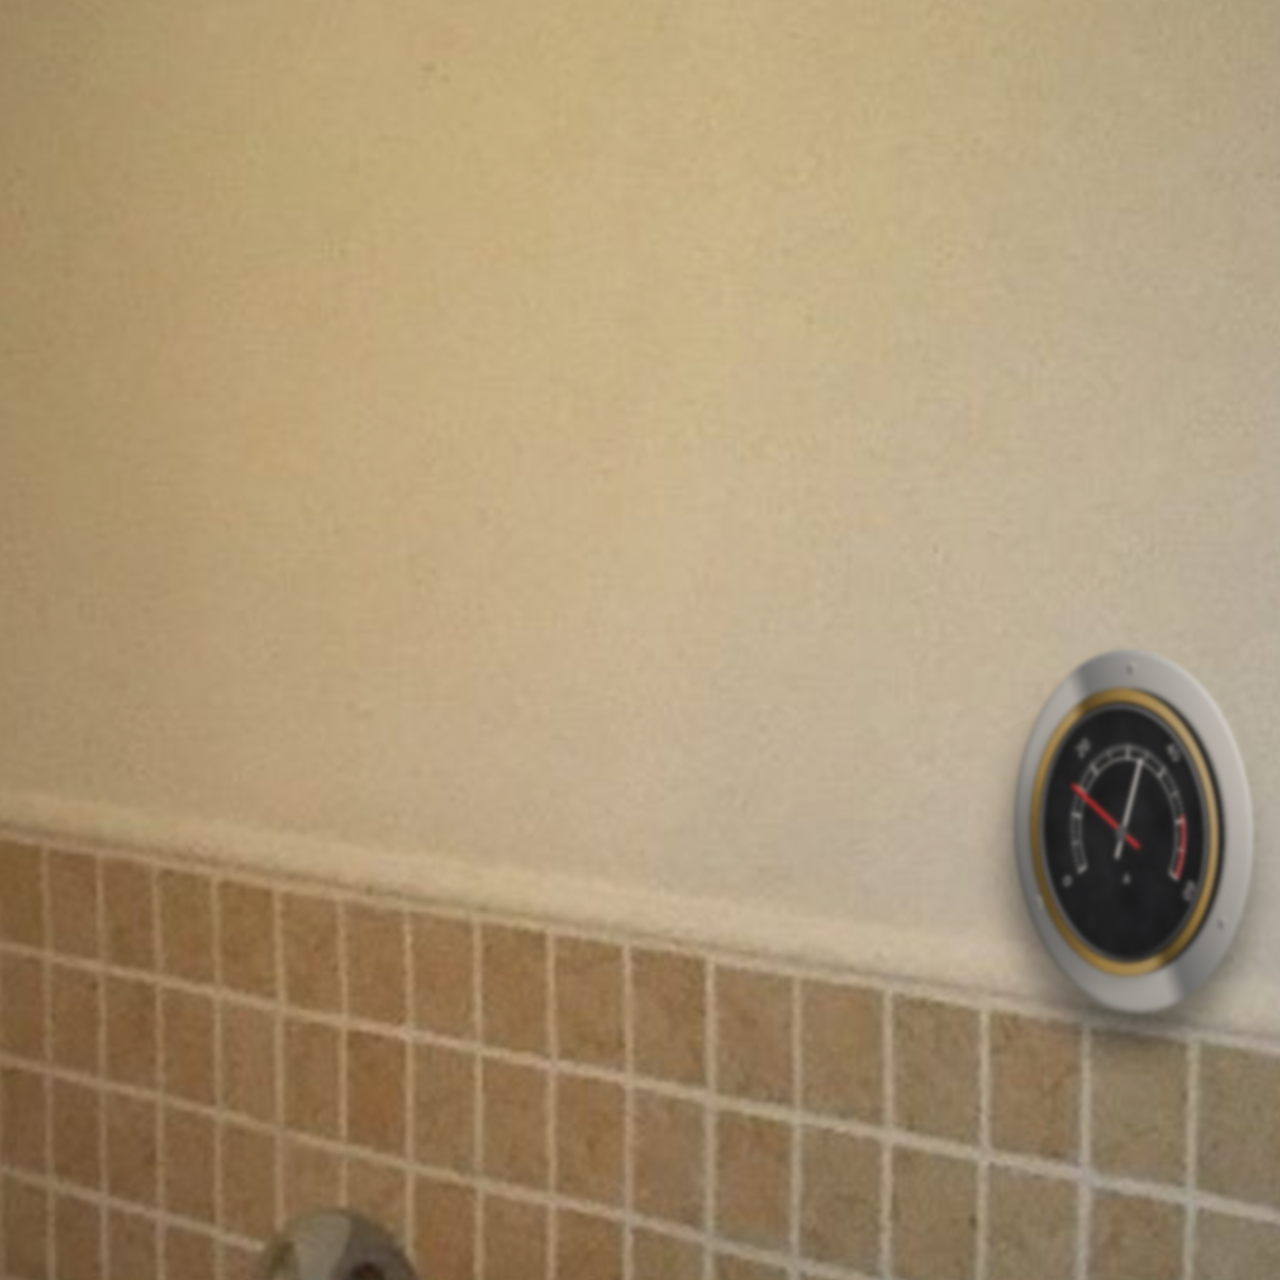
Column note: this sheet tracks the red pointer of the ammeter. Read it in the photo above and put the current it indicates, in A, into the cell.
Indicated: 15 A
